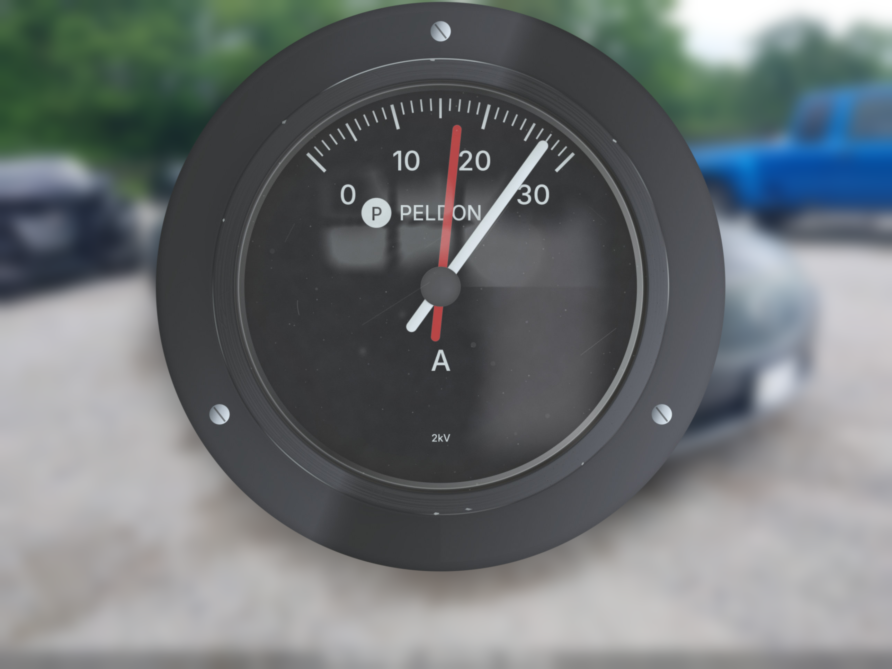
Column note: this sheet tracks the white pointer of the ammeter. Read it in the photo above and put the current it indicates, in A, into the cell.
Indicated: 27 A
